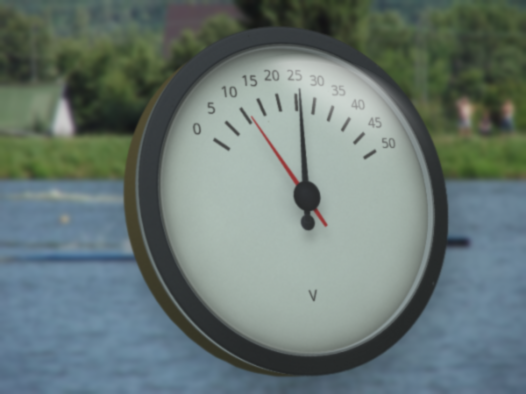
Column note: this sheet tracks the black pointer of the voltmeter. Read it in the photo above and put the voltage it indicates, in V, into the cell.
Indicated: 25 V
